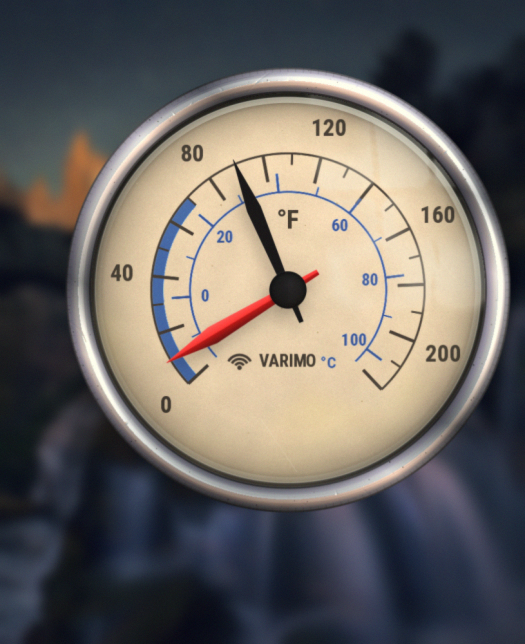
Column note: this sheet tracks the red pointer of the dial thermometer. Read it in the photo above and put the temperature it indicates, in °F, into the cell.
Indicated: 10 °F
